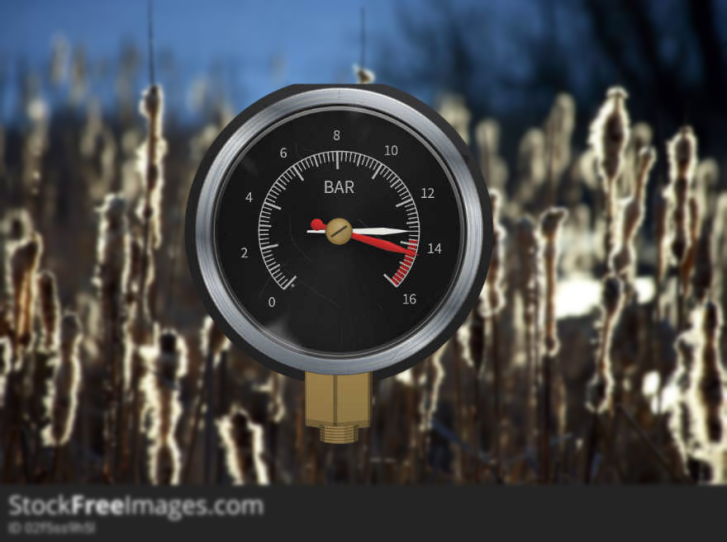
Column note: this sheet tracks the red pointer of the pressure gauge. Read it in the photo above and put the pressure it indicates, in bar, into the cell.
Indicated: 14.4 bar
